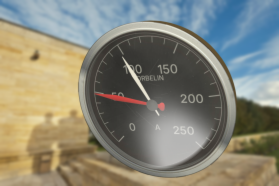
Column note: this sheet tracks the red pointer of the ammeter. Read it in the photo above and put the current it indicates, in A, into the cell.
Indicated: 50 A
